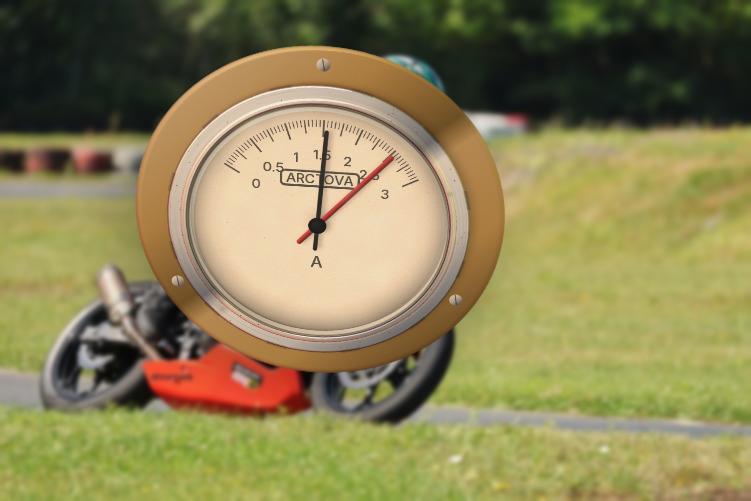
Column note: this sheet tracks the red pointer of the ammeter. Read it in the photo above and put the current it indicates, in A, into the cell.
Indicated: 2.5 A
